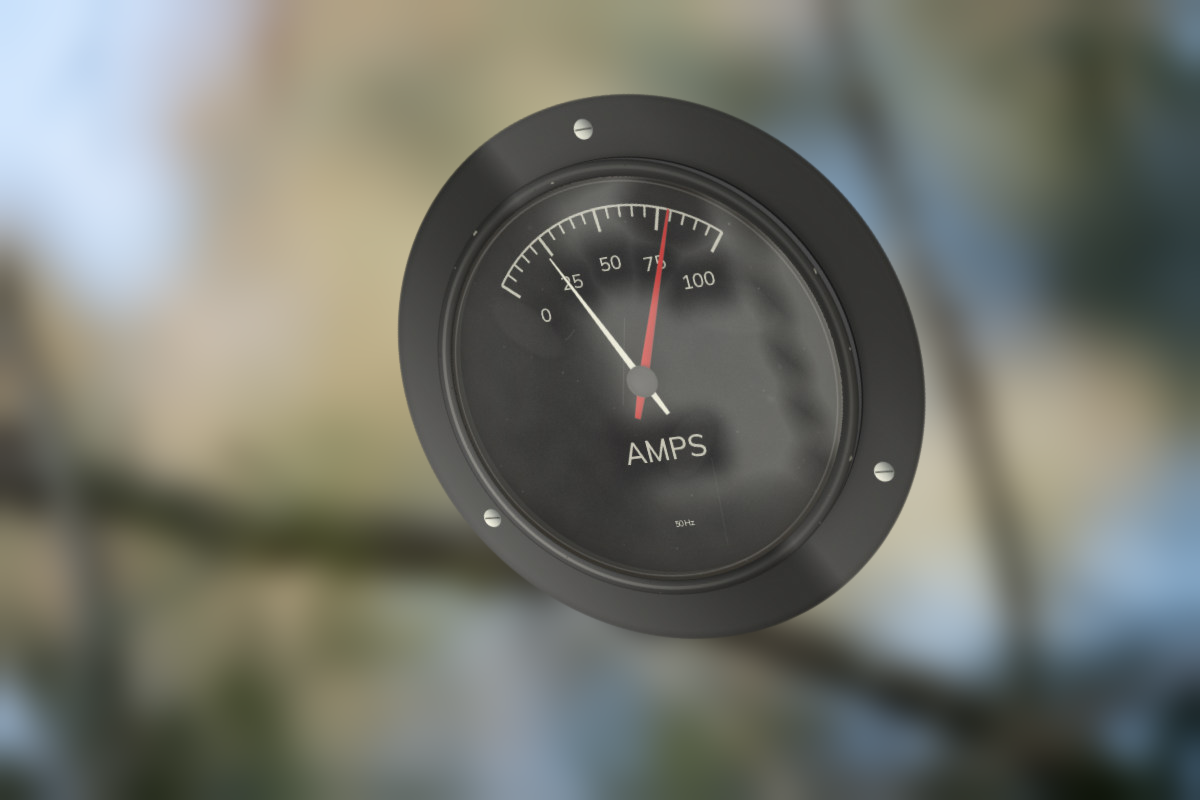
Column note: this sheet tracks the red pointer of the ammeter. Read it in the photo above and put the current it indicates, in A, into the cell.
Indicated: 80 A
